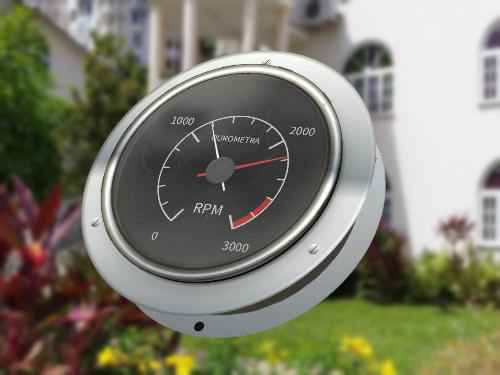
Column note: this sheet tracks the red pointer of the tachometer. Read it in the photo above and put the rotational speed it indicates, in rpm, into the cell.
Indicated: 2200 rpm
